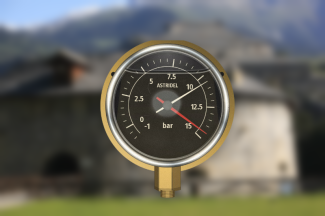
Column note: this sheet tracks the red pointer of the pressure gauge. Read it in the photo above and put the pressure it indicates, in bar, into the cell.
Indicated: 14.5 bar
